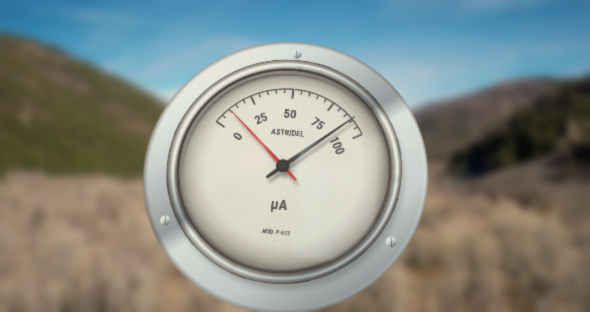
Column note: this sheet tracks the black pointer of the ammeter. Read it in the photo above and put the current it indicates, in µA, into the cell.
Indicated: 90 µA
